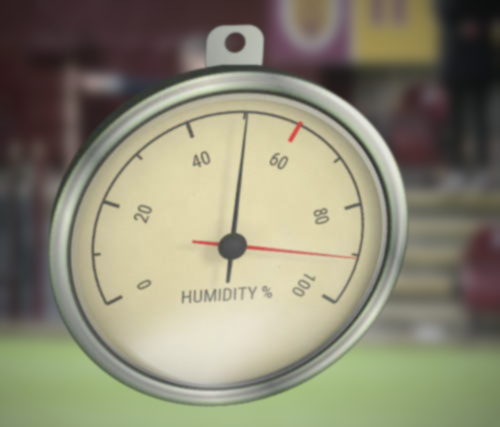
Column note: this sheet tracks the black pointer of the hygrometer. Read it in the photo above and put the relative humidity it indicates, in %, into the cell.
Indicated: 50 %
